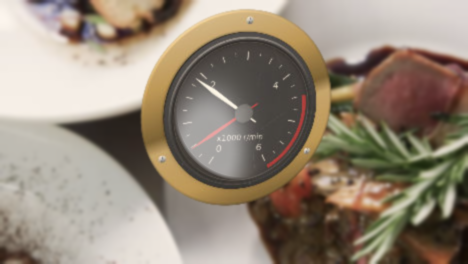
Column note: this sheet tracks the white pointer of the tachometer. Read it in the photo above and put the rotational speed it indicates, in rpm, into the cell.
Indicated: 1875 rpm
